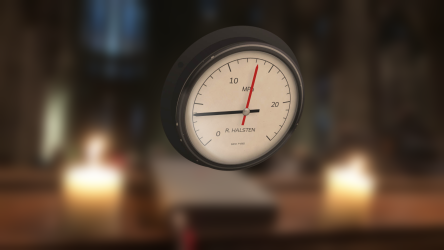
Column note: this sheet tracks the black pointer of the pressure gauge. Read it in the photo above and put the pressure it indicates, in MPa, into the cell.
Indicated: 4 MPa
